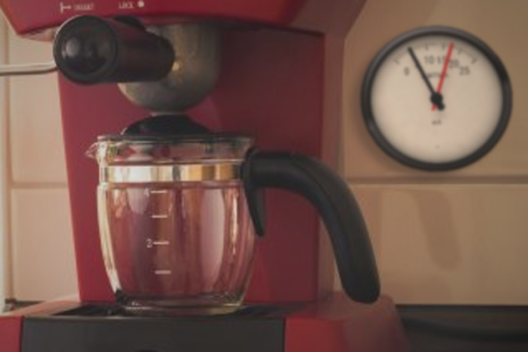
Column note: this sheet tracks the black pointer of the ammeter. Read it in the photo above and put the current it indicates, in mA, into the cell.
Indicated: 5 mA
